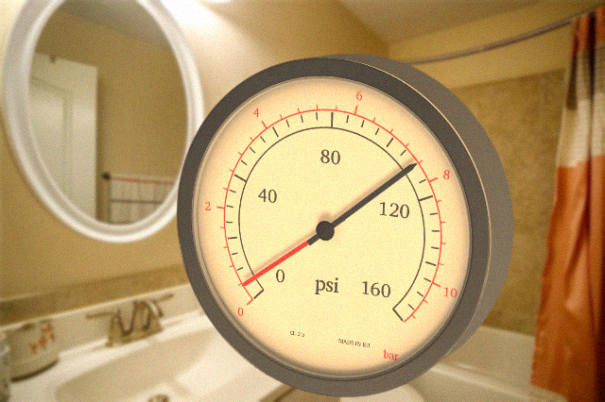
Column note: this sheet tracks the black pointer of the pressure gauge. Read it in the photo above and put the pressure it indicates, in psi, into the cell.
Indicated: 110 psi
